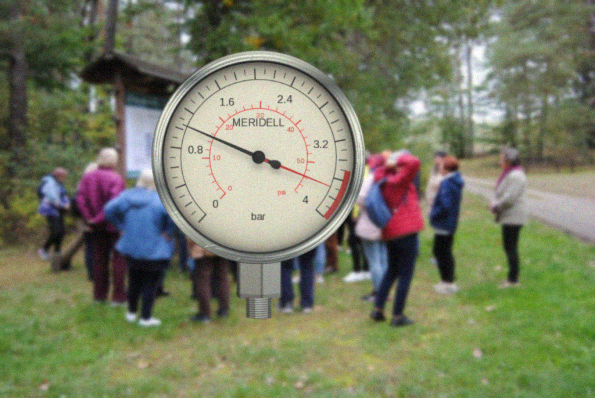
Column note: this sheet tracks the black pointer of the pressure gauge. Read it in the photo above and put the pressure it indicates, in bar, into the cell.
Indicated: 1.05 bar
